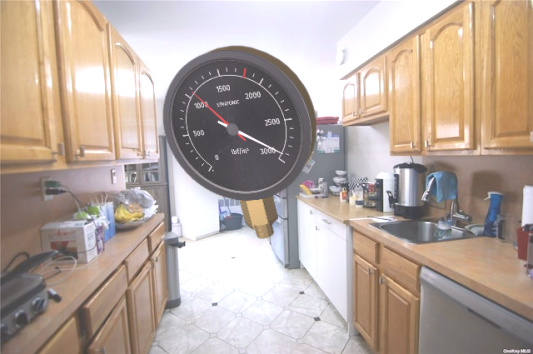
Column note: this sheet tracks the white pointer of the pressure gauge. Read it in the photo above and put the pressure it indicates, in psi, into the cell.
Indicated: 2900 psi
